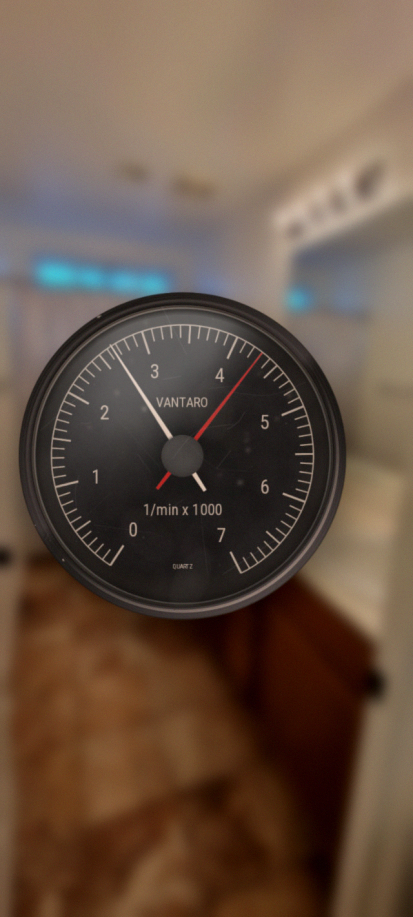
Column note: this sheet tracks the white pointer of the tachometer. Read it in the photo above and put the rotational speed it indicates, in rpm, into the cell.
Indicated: 2650 rpm
